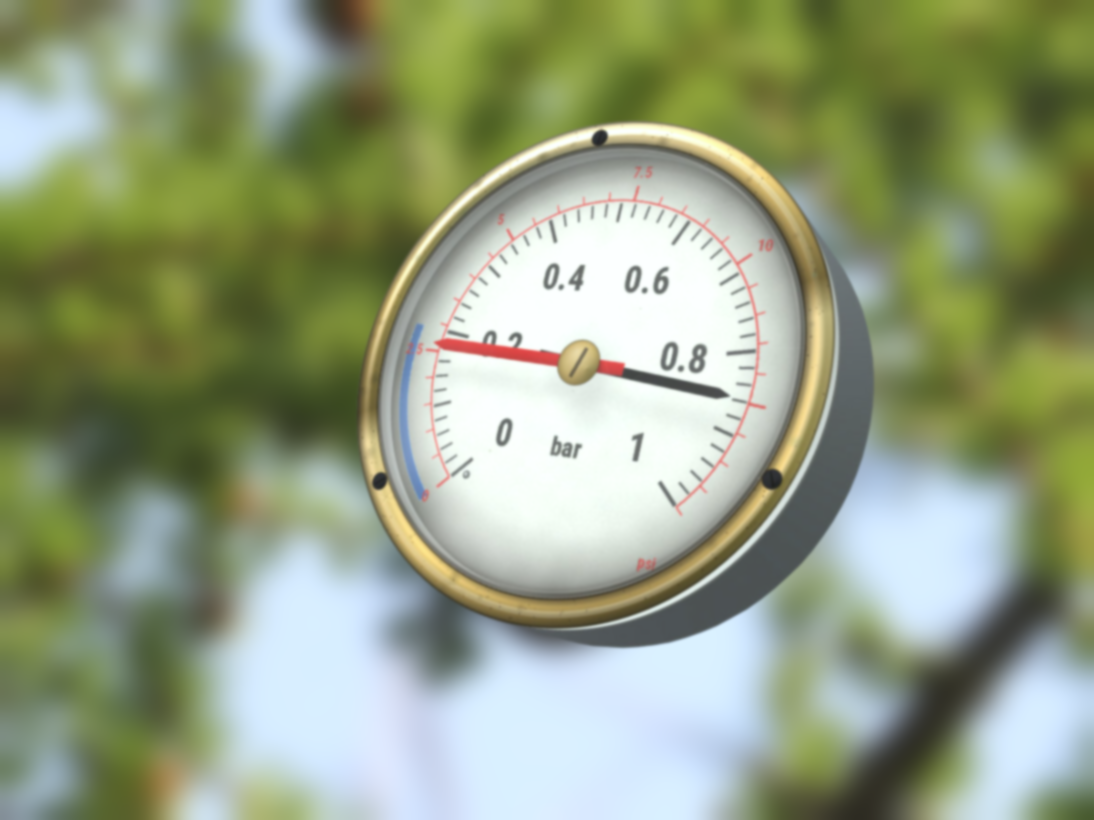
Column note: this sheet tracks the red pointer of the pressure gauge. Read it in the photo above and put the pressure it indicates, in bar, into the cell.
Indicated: 0.18 bar
